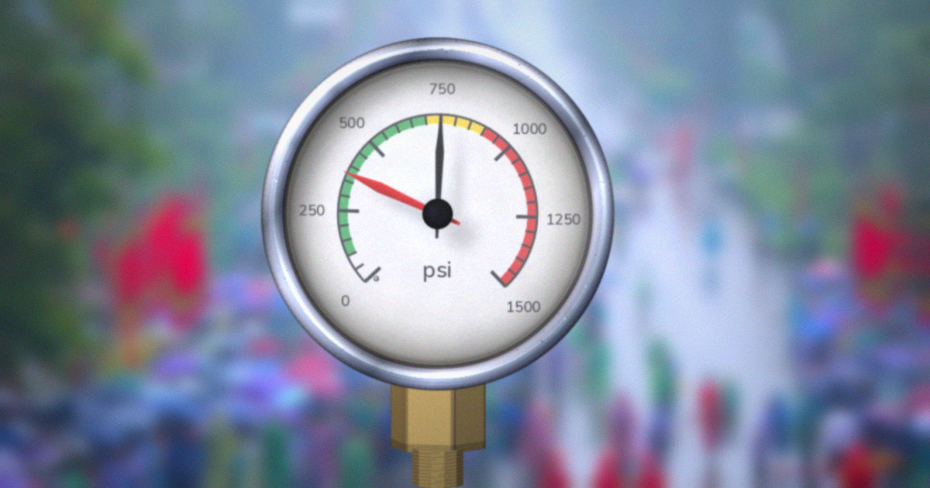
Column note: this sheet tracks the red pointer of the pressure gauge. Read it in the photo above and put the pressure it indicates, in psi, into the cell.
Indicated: 375 psi
